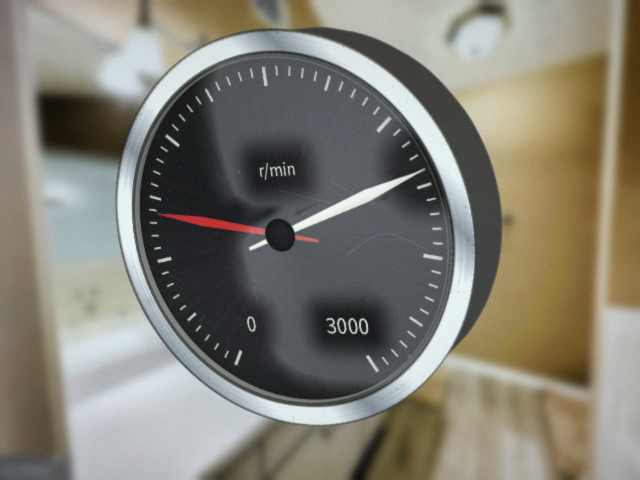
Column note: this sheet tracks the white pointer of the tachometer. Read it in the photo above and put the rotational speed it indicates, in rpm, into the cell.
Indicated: 2200 rpm
